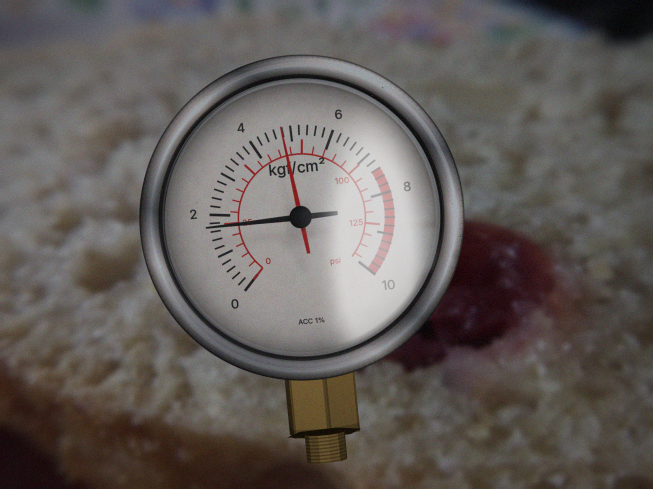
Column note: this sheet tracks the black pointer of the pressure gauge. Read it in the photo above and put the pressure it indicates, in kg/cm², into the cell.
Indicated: 1.7 kg/cm²
